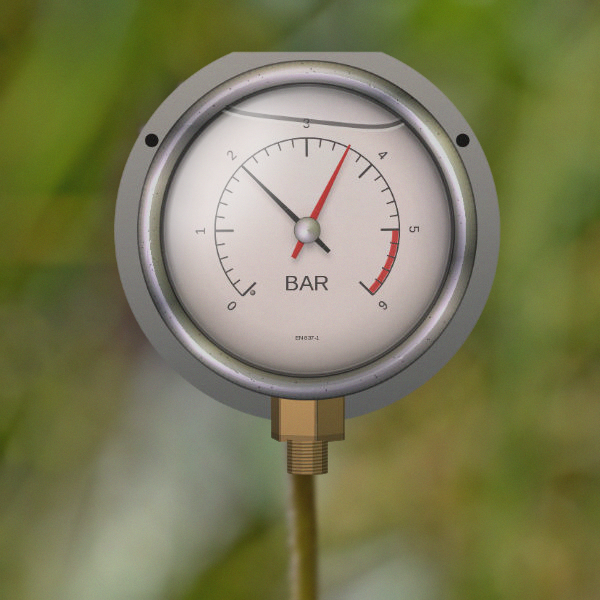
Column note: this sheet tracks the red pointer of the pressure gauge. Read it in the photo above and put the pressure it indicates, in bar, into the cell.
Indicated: 3.6 bar
